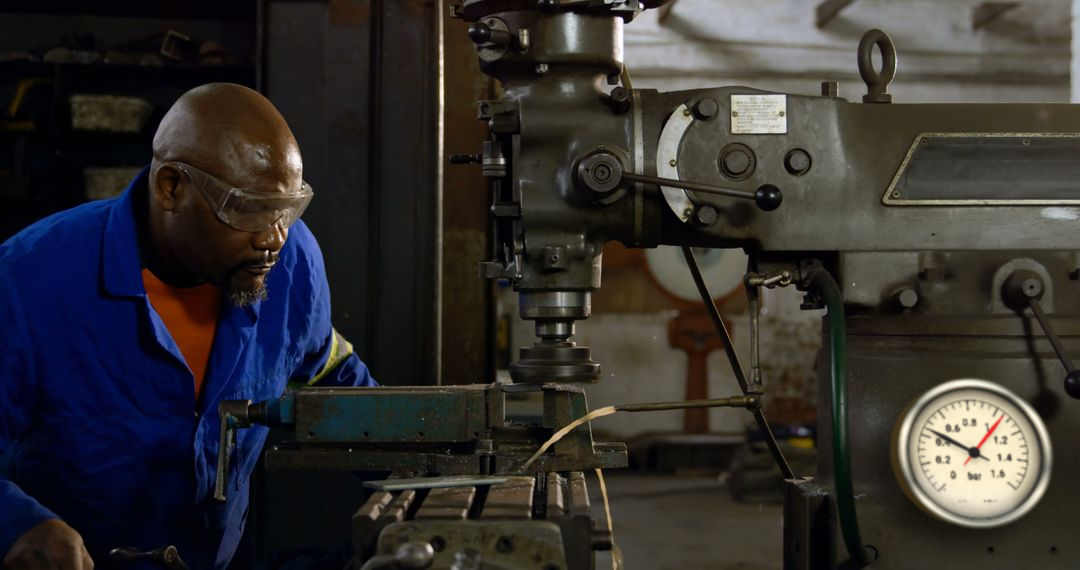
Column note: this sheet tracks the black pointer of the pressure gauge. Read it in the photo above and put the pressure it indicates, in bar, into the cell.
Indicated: 0.45 bar
